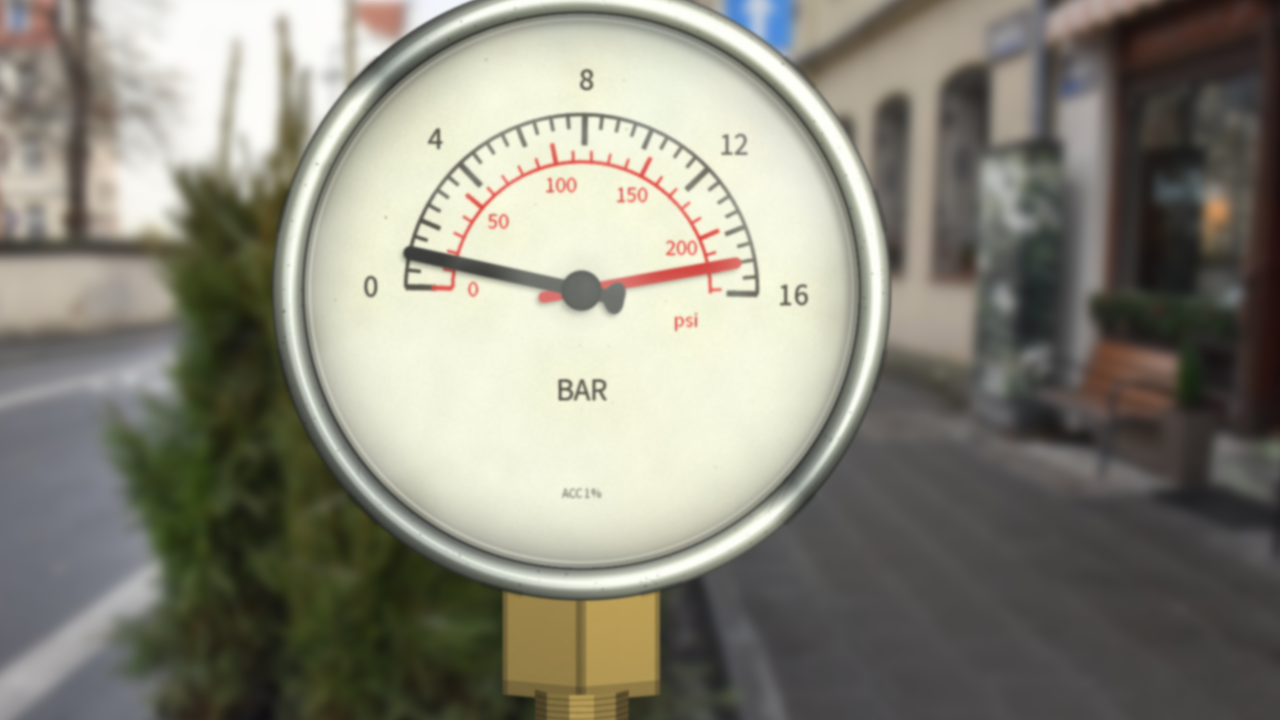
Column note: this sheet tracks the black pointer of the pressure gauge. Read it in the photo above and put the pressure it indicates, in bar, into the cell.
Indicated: 1 bar
